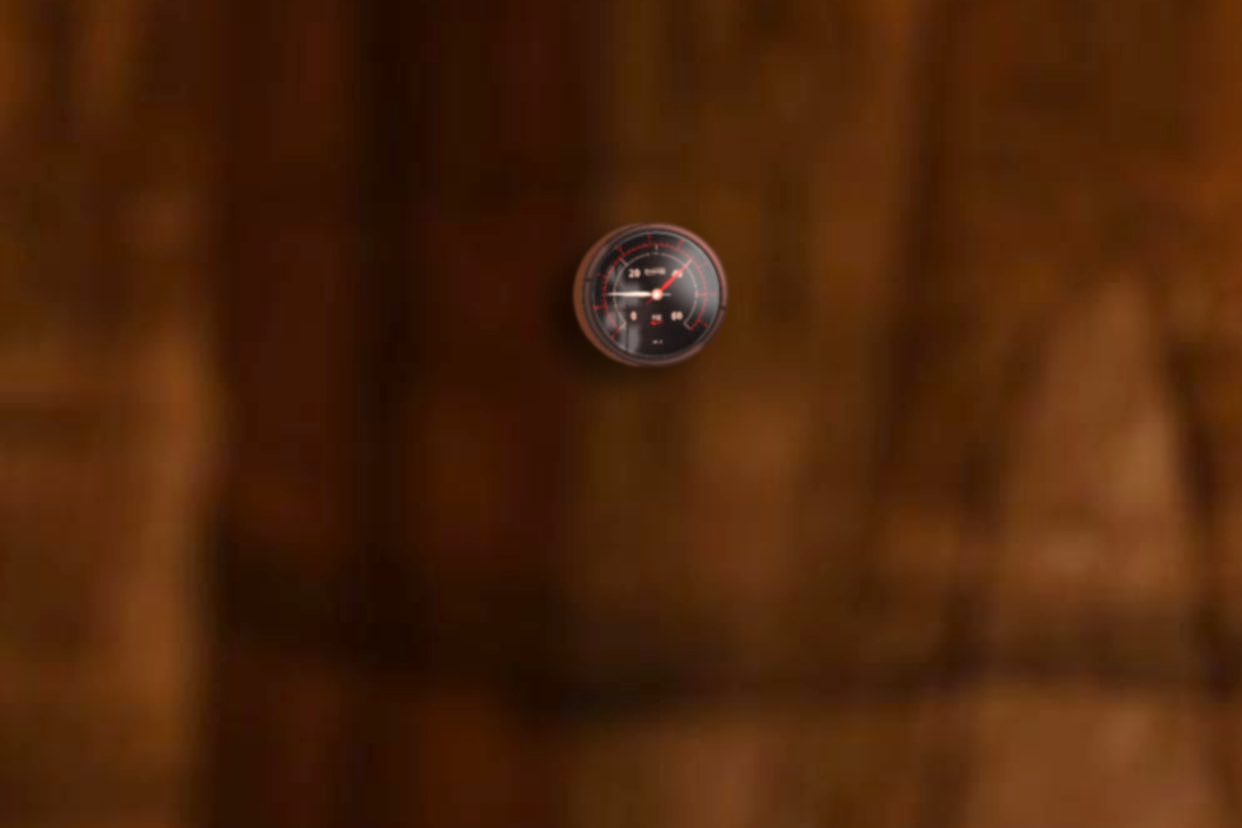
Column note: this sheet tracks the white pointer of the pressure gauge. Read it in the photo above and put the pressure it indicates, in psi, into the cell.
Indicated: 10 psi
